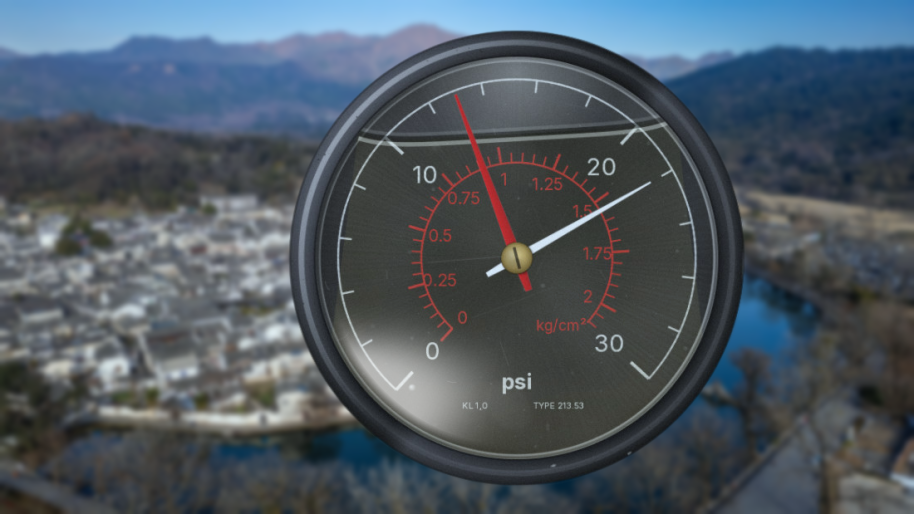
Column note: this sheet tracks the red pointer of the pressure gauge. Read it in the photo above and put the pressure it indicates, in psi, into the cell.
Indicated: 13 psi
